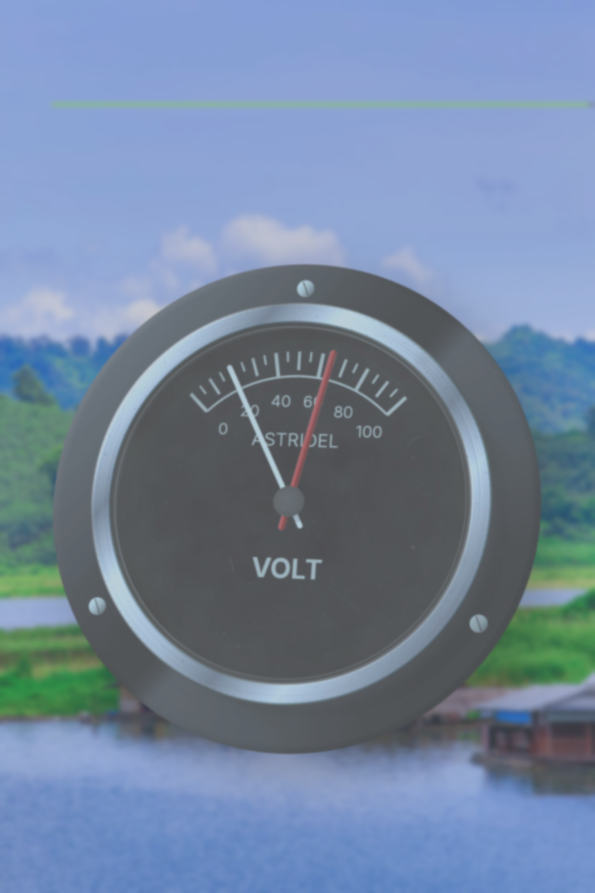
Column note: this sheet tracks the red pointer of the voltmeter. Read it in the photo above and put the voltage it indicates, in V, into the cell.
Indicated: 65 V
